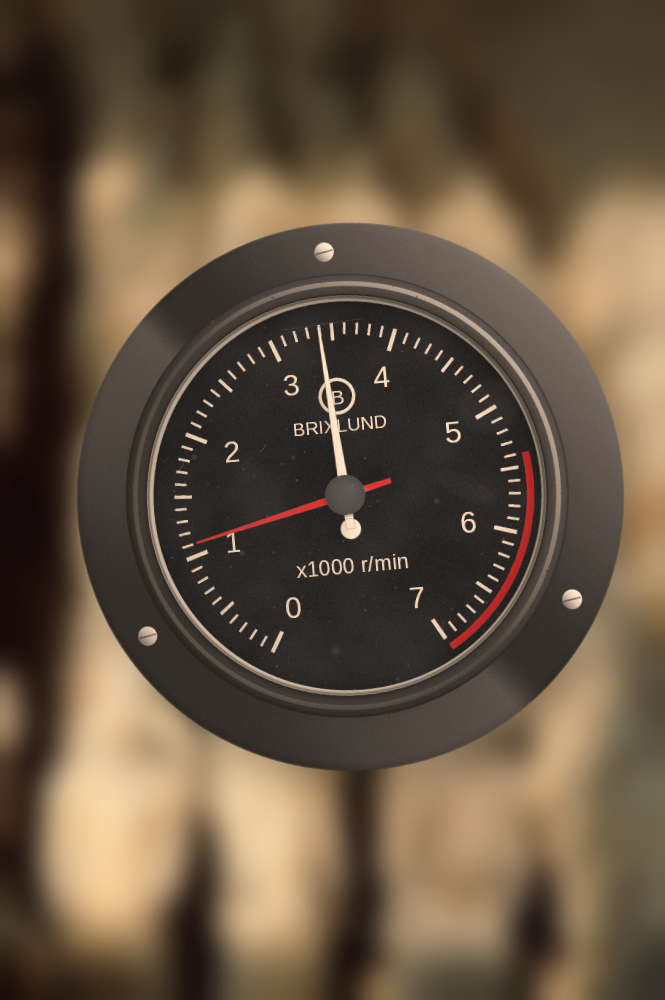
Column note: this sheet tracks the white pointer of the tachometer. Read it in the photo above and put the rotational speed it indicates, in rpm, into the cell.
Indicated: 3400 rpm
